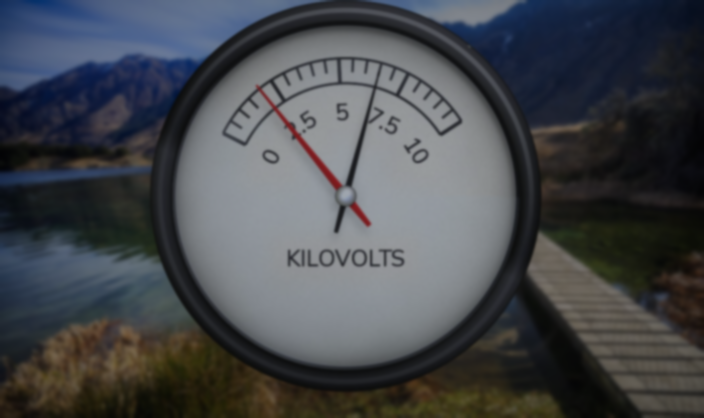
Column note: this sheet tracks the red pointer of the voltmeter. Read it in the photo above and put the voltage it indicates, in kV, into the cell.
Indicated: 2 kV
